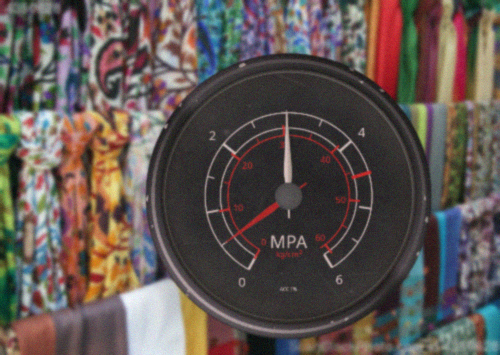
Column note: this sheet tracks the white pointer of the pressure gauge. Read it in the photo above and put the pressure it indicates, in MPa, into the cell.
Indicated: 3 MPa
